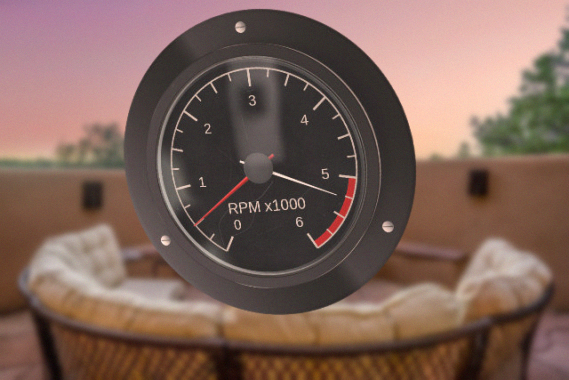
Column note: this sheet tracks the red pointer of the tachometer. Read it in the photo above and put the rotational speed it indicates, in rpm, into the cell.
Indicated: 500 rpm
